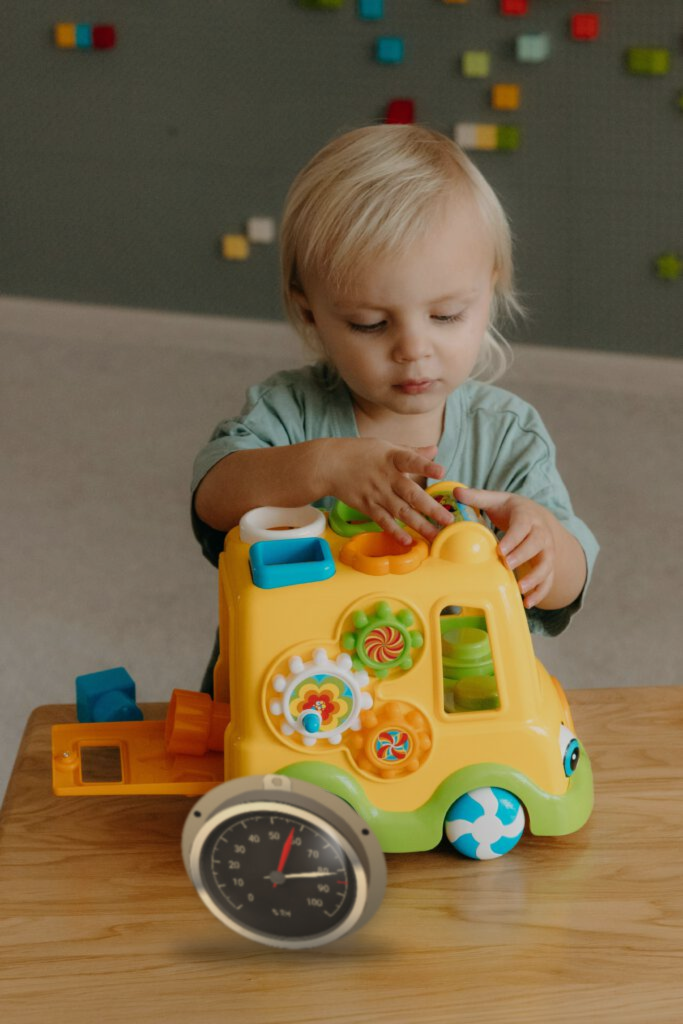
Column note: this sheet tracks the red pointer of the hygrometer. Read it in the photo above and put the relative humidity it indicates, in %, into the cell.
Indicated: 57.5 %
